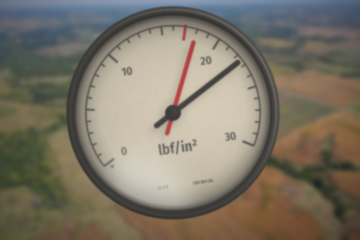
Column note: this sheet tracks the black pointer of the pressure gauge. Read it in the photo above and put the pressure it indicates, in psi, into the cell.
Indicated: 22.5 psi
